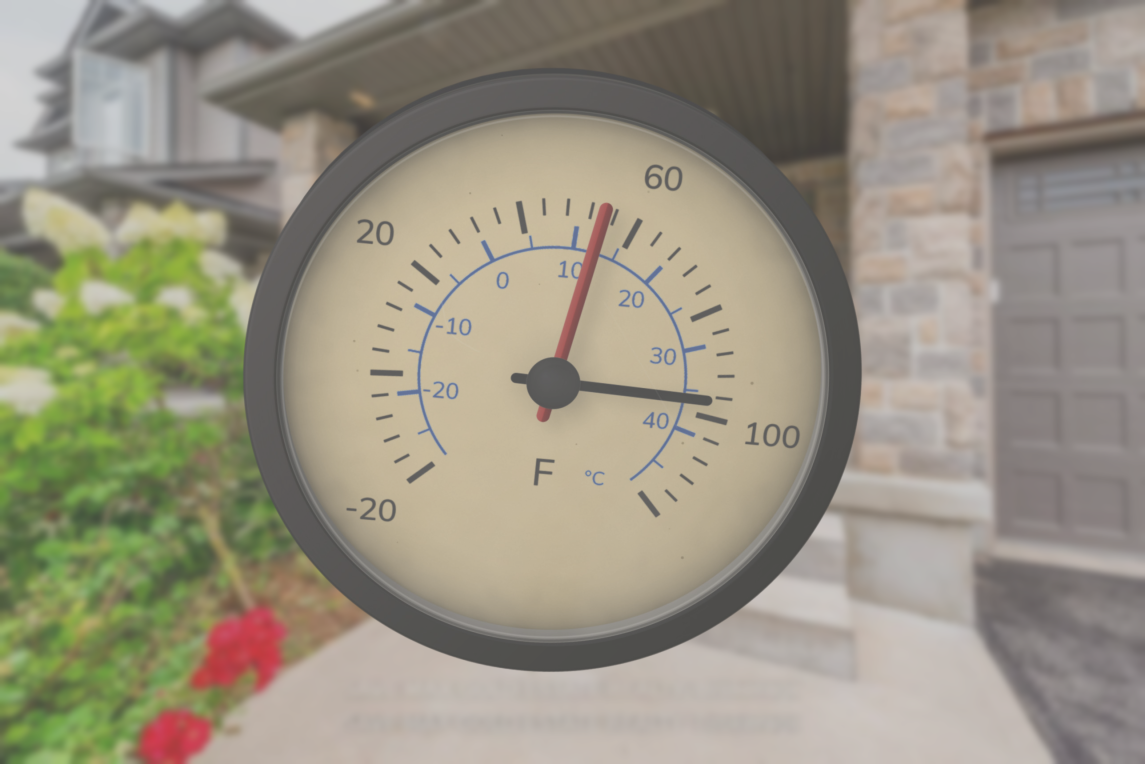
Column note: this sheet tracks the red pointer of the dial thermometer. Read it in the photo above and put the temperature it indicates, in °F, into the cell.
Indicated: 54 °F
